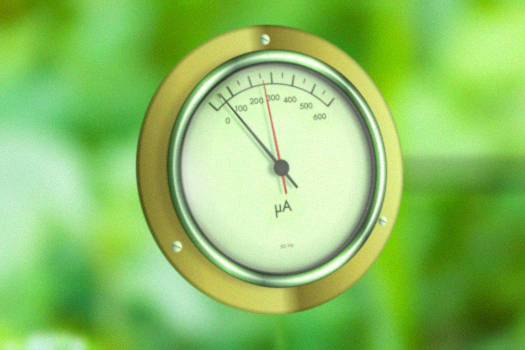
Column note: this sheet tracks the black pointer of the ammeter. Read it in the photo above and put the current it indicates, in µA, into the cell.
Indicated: 50 µA
